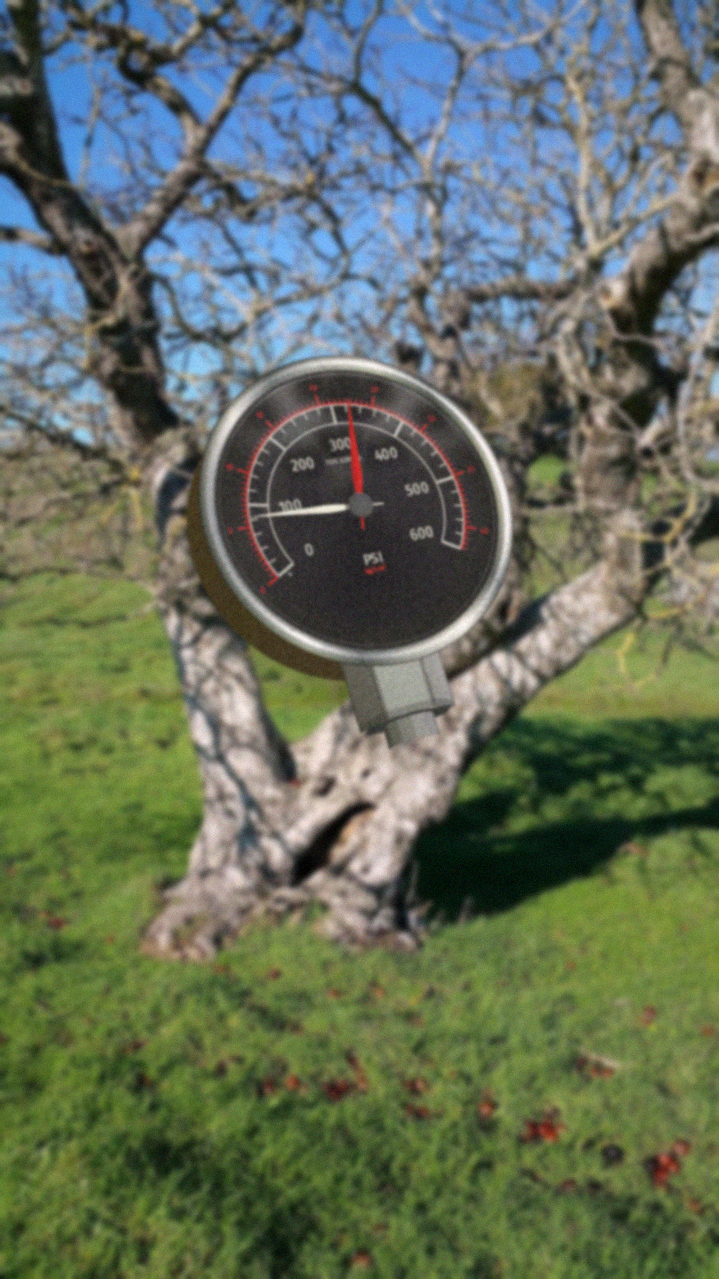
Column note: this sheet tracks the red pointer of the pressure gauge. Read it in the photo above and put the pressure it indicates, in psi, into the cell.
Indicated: 320 psi
